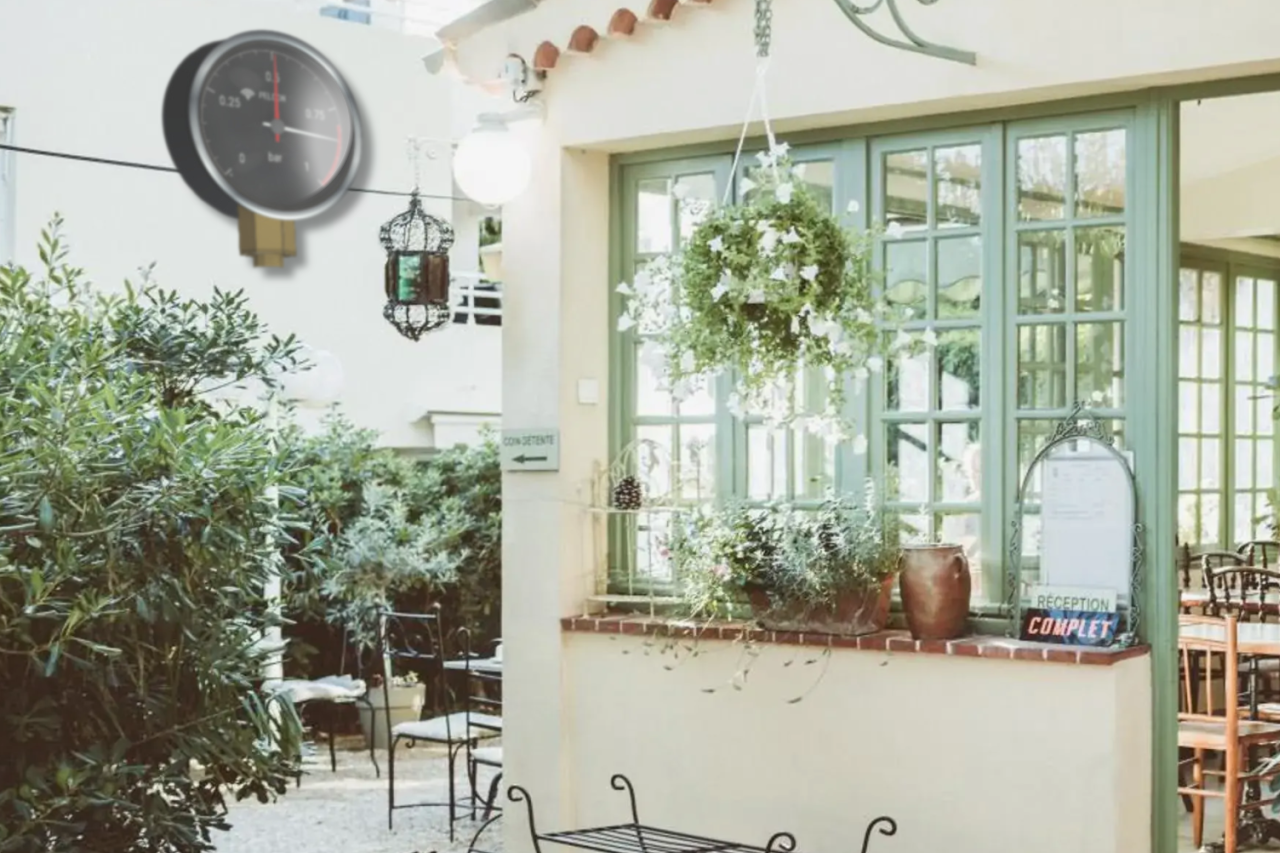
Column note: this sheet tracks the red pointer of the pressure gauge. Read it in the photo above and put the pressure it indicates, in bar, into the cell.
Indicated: 0.5 bar
